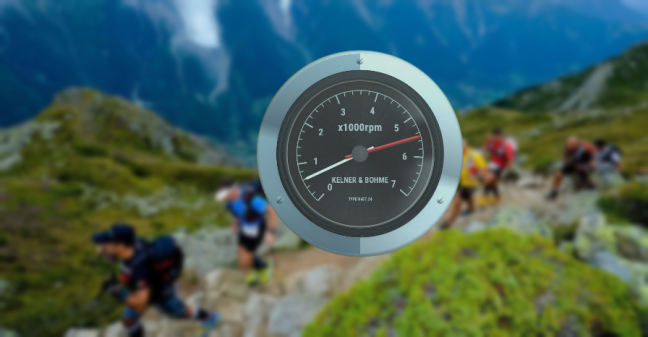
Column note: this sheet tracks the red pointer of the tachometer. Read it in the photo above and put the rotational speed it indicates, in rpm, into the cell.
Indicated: 5500 rpm
